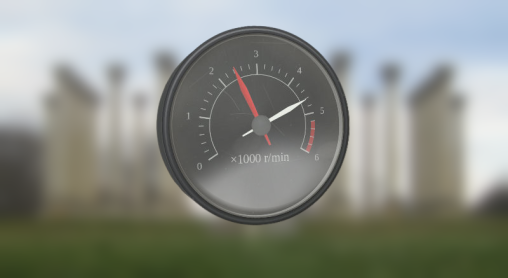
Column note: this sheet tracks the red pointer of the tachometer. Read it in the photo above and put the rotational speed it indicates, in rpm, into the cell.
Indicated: 2400 rpm
